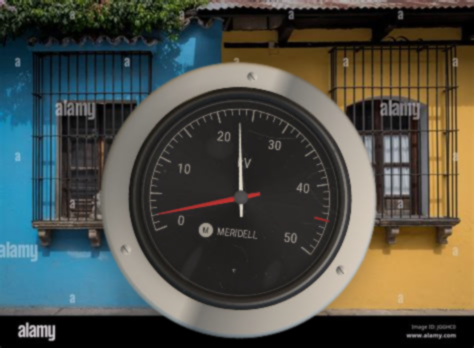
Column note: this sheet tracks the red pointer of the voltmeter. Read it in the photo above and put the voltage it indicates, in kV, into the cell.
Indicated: 2 kV
